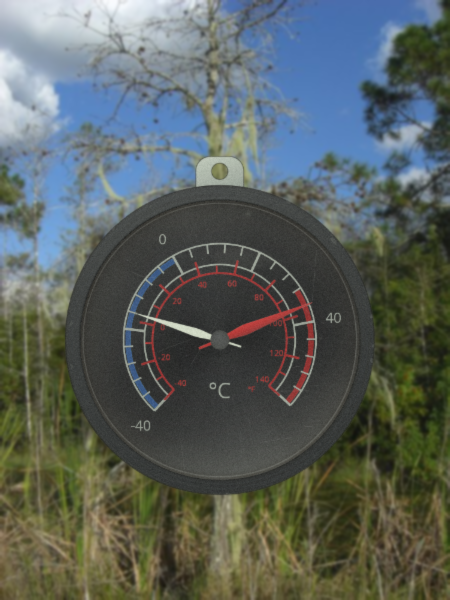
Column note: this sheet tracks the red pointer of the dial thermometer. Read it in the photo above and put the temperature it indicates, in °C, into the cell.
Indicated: 36 °C
